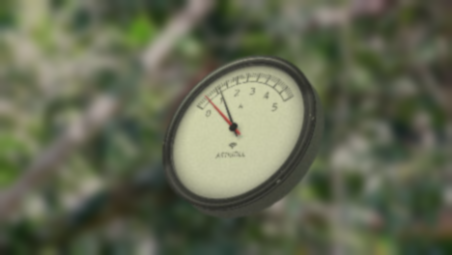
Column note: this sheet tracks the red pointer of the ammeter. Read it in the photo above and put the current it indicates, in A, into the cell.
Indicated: 0.5 A
